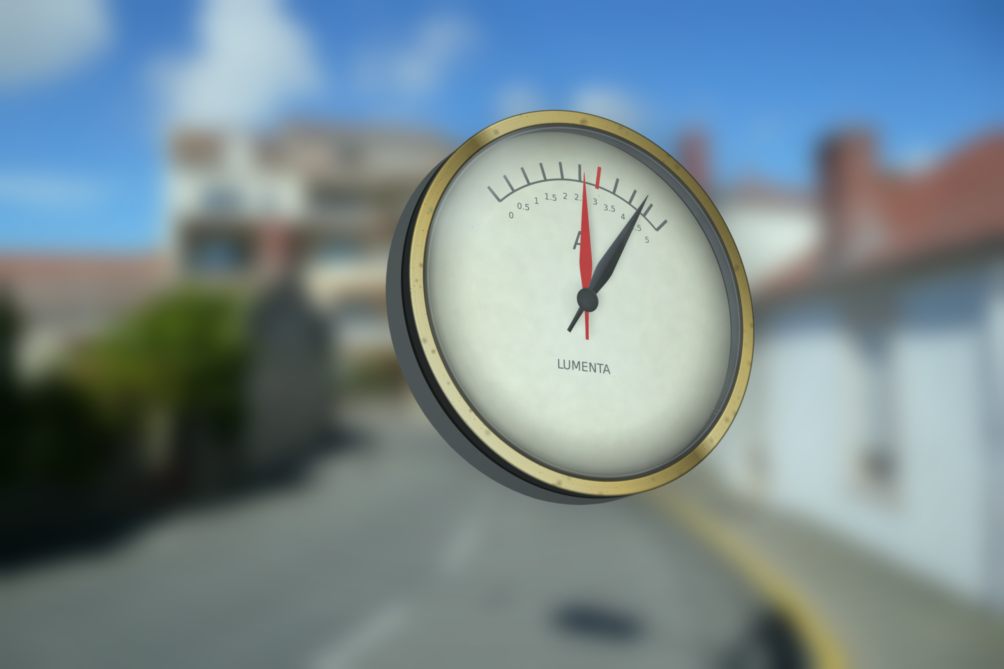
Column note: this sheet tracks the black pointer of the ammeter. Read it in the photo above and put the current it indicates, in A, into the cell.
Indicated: 4.25 A
